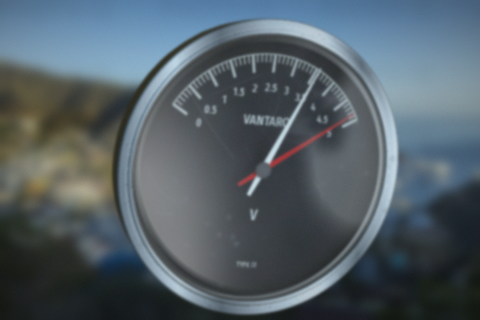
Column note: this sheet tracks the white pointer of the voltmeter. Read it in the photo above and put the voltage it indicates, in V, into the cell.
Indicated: 3.5 V
